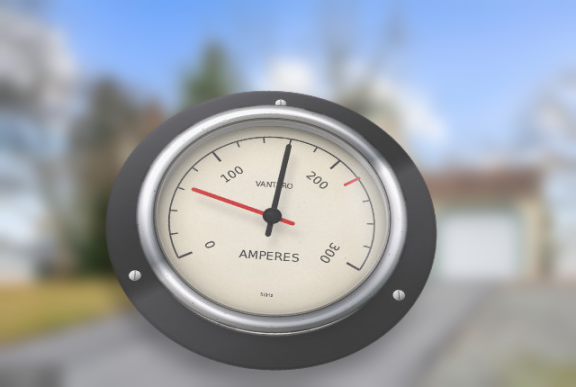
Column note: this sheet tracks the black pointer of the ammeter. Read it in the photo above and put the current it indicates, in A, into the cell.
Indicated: 160 A
